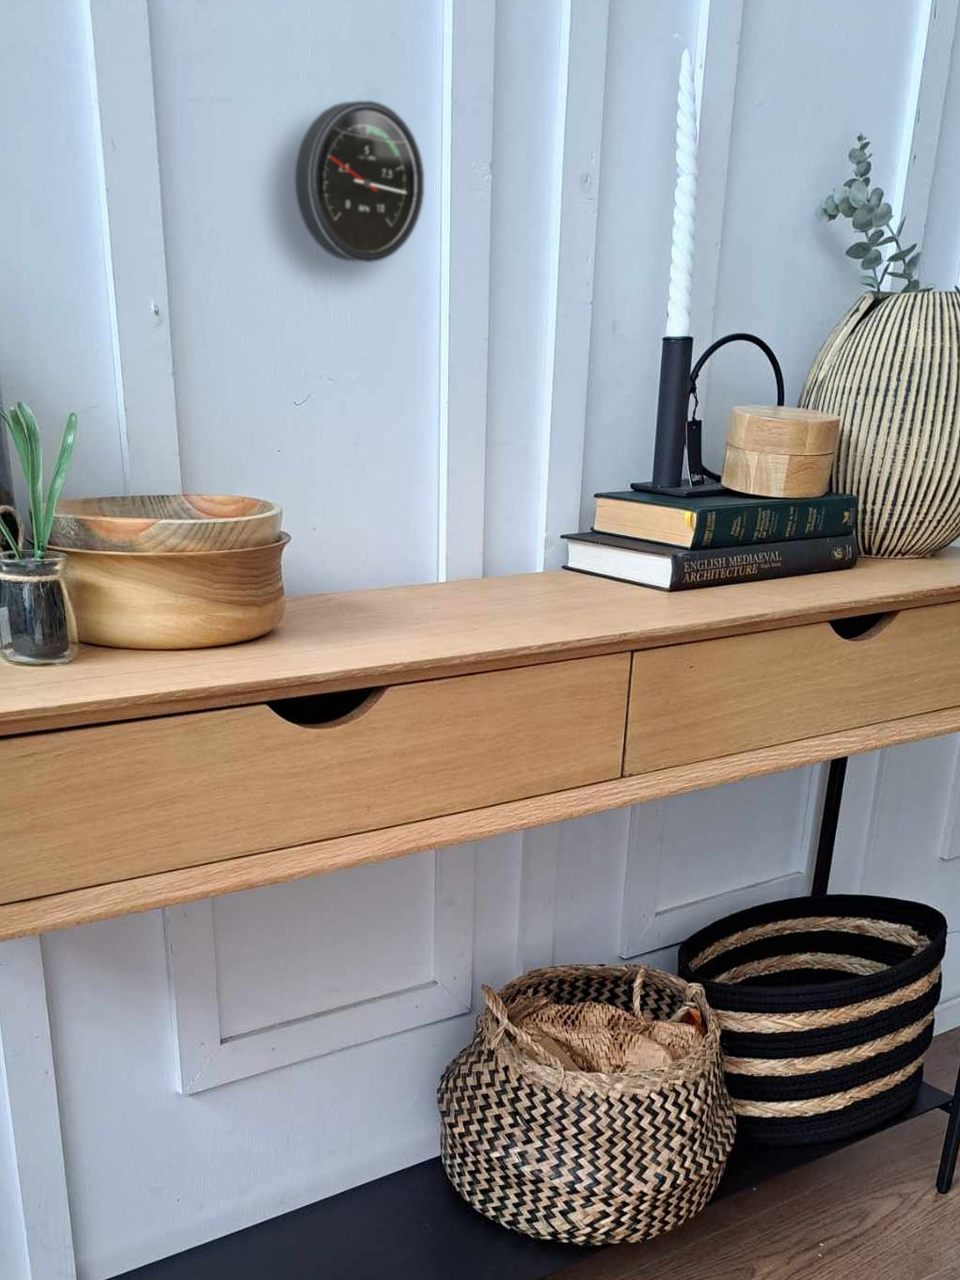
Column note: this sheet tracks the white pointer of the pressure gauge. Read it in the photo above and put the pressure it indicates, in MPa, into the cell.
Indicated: 8.5 MPa
